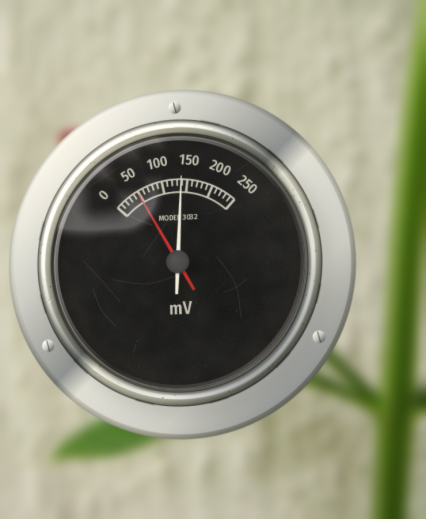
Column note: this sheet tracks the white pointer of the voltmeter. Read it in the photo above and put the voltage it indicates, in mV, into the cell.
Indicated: 140 mV
